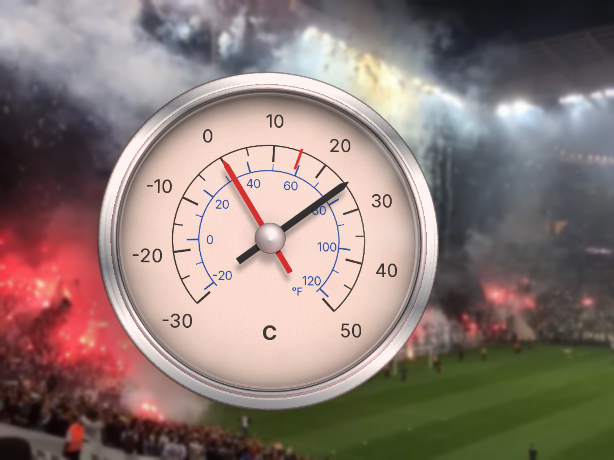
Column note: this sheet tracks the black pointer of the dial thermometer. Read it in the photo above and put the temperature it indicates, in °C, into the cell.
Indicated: 25 °C
